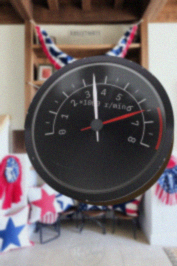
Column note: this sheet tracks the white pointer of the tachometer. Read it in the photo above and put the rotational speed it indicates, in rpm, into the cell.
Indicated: 3500 rpm
